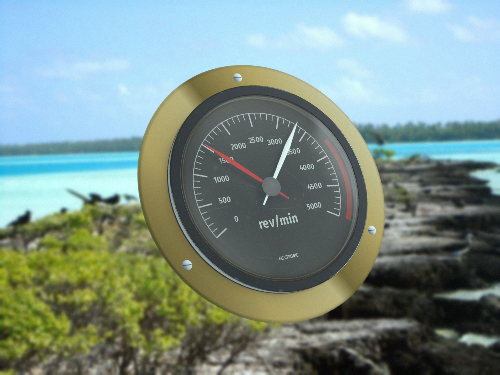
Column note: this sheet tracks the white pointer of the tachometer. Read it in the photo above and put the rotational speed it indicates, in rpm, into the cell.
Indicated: 3300 rpm
